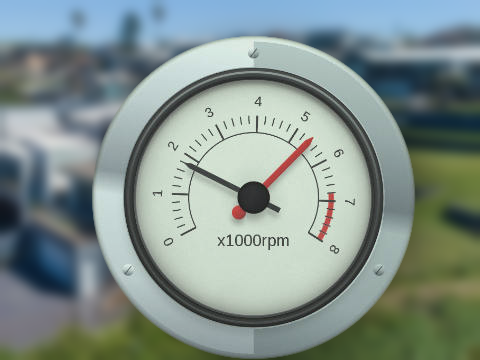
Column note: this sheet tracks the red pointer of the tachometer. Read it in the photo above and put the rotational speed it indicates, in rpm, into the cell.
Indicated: 5400 rpm
